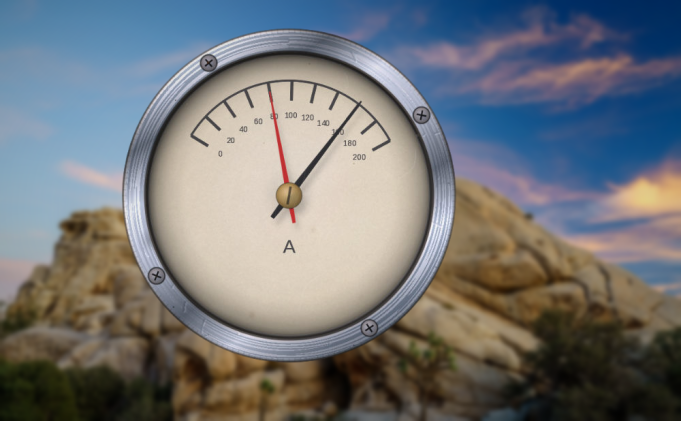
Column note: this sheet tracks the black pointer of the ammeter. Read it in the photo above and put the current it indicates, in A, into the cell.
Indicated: 160 A
